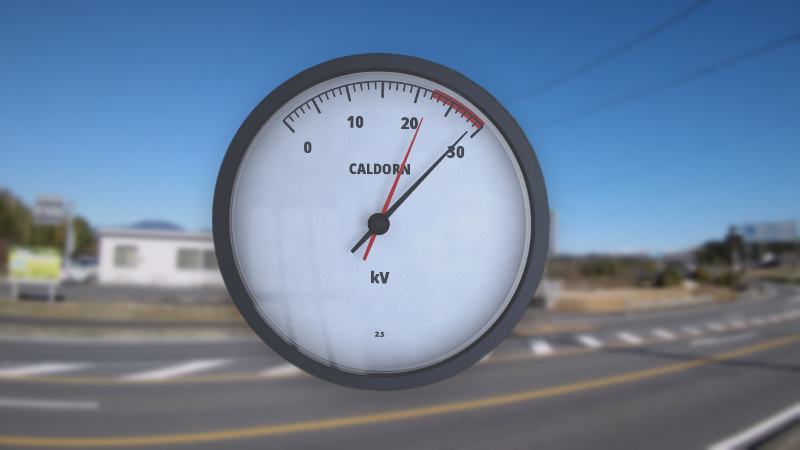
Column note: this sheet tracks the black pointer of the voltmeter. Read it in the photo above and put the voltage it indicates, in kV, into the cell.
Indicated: 29 kV
